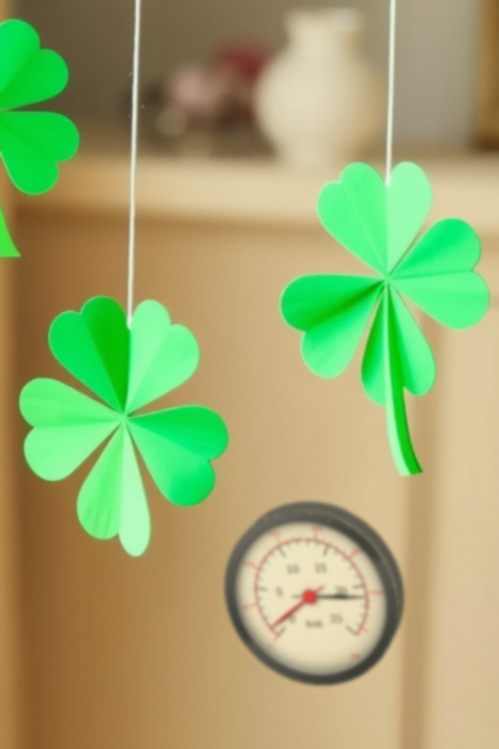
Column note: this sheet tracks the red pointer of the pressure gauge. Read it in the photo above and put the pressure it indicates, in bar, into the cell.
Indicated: 1 bar
